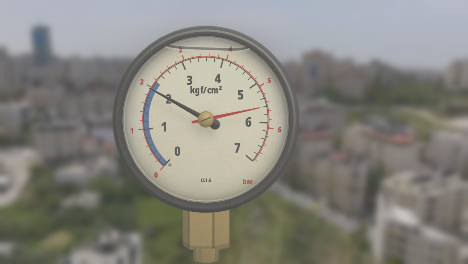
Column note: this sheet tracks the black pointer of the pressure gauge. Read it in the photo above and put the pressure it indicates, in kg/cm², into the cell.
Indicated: 2 kg/cm²
